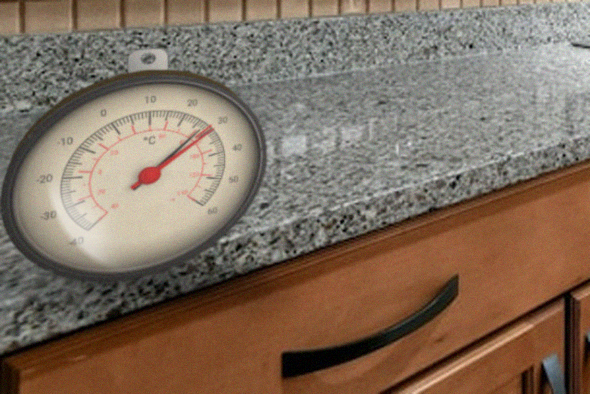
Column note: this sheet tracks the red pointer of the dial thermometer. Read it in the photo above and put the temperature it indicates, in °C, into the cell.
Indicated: 30 °C
